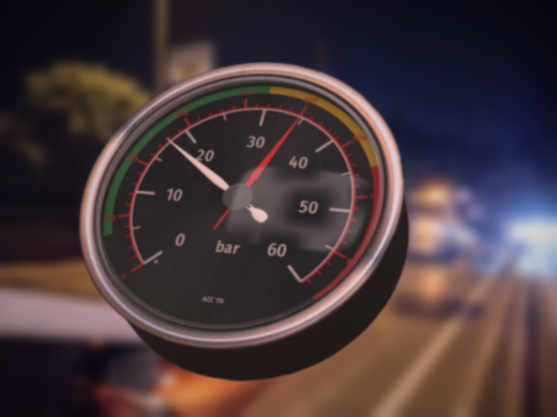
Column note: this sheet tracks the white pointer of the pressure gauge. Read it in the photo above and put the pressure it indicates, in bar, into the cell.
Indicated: 17.5 bar
